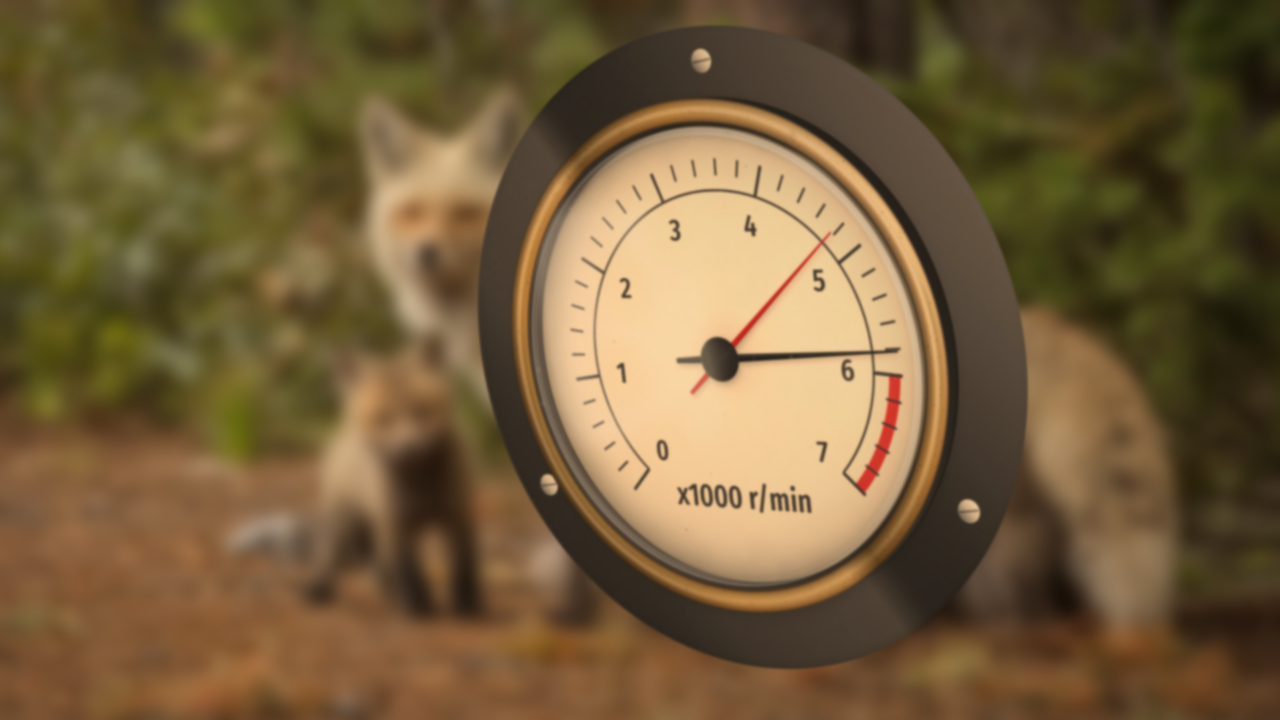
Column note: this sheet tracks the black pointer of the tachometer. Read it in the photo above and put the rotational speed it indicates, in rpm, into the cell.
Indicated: 5800 rpm
